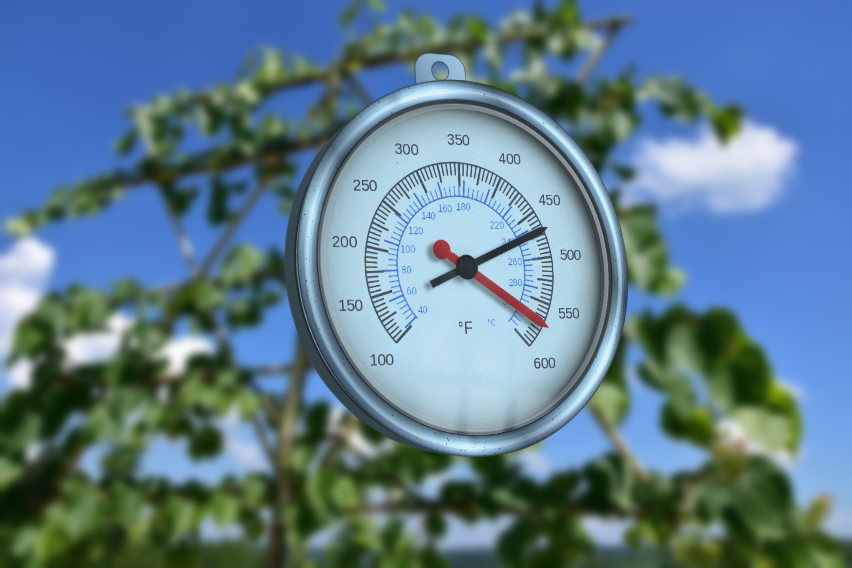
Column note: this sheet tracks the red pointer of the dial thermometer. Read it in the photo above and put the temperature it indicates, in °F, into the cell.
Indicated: 575 °F
